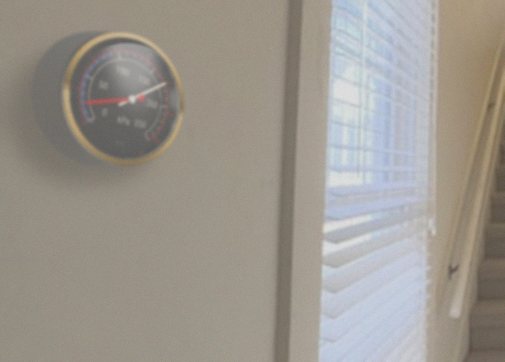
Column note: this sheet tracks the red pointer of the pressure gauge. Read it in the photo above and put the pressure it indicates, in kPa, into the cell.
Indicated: 20 kPa
